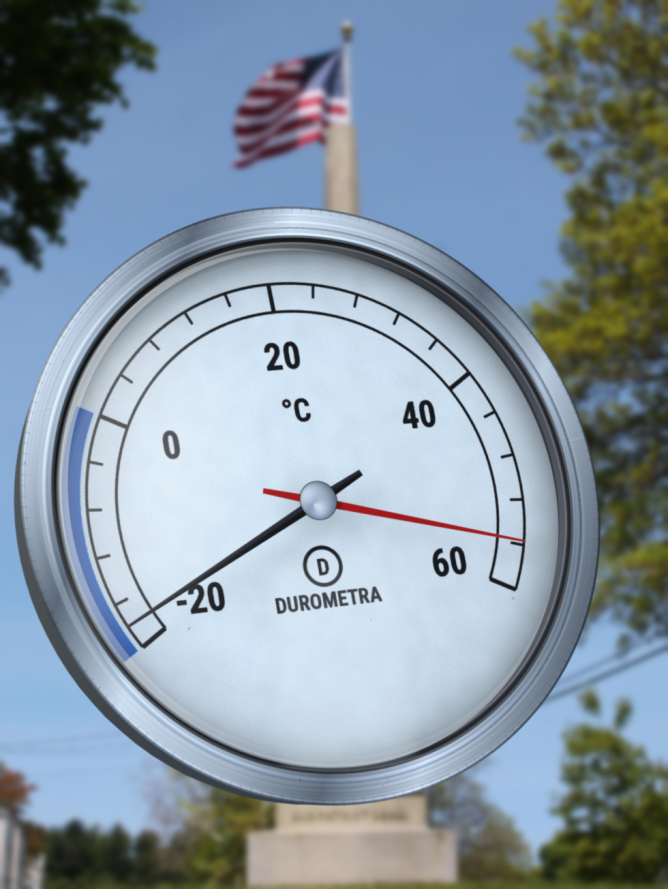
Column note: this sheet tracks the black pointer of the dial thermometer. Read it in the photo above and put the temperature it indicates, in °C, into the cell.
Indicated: -18 °C
